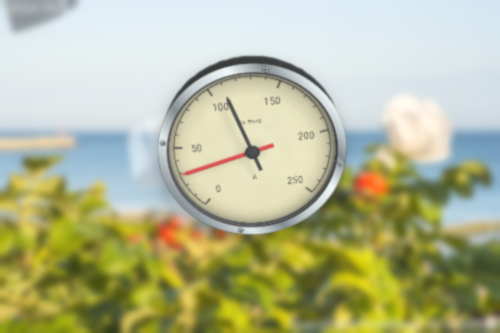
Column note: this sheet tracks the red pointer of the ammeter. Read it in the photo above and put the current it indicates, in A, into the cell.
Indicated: 30 A
